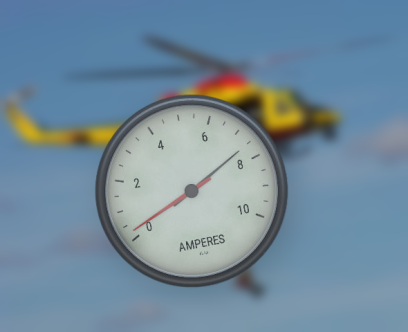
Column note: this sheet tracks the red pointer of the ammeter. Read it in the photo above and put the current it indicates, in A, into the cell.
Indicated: 0.25 A
